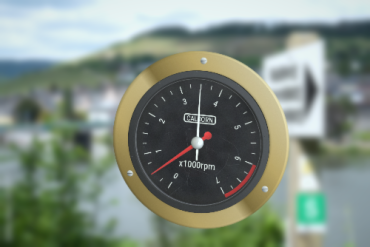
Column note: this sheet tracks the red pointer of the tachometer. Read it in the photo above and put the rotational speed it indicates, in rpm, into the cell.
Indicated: 500 rpm
